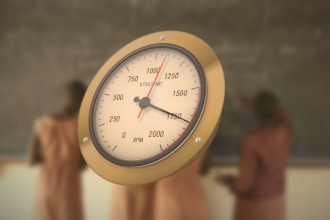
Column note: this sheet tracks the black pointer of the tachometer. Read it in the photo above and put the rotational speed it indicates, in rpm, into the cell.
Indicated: 1750 rpm
